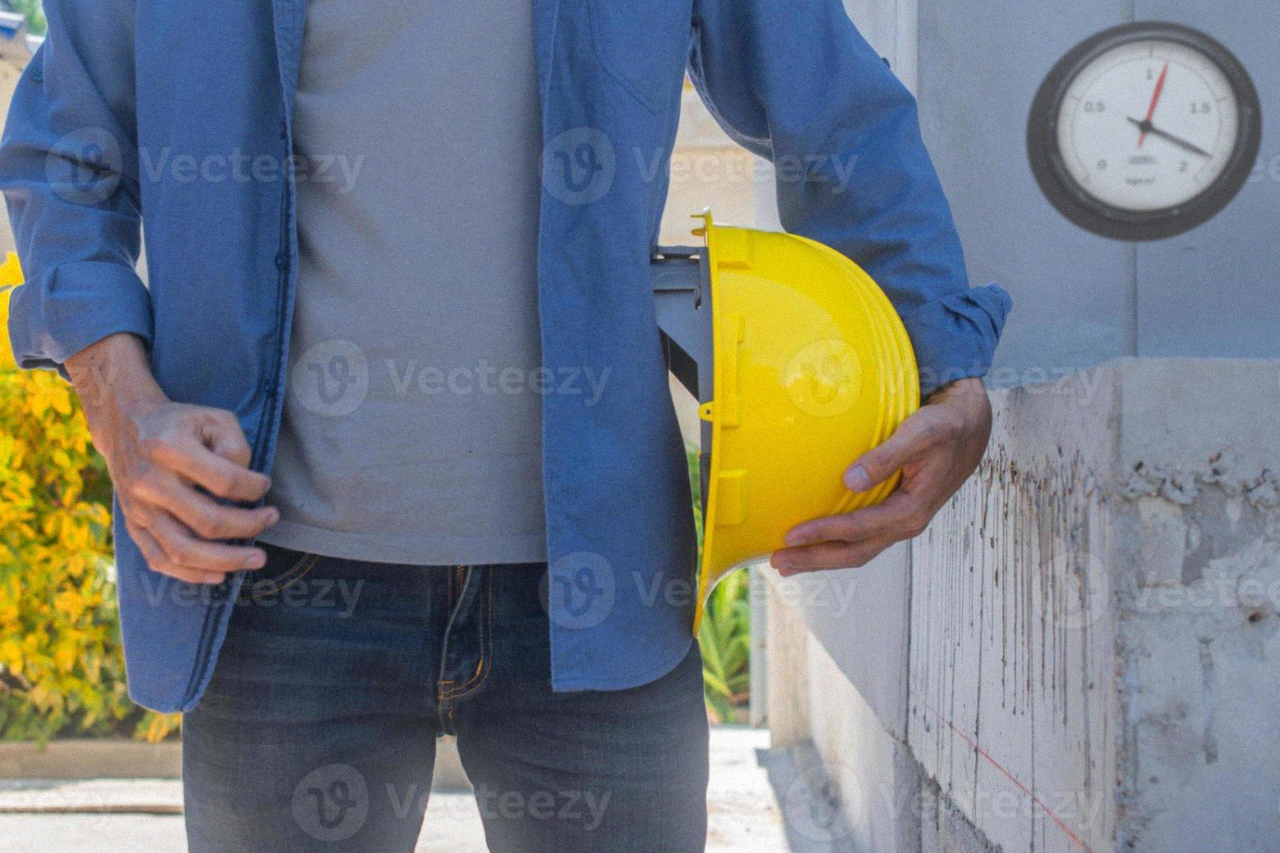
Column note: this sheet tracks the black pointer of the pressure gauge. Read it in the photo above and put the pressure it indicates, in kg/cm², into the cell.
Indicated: 1.85 kg/cm²
